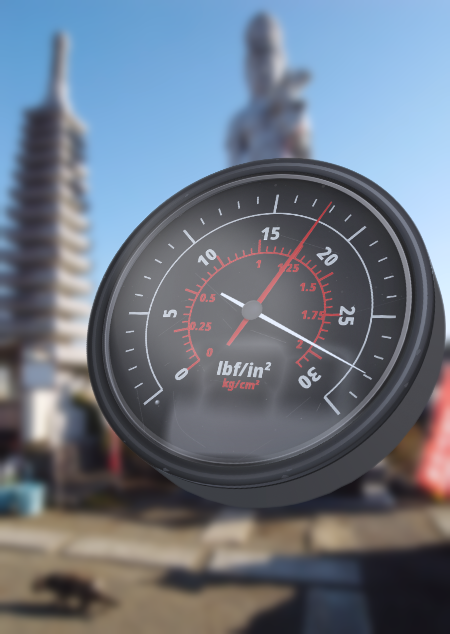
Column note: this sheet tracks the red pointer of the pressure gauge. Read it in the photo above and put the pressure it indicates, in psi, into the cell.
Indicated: 18 psi
